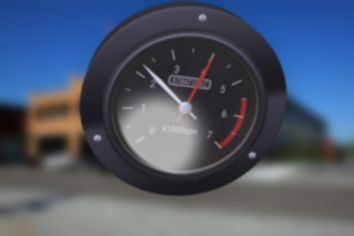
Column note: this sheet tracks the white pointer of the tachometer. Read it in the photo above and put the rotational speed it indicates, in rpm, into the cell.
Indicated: 2250 rpm
